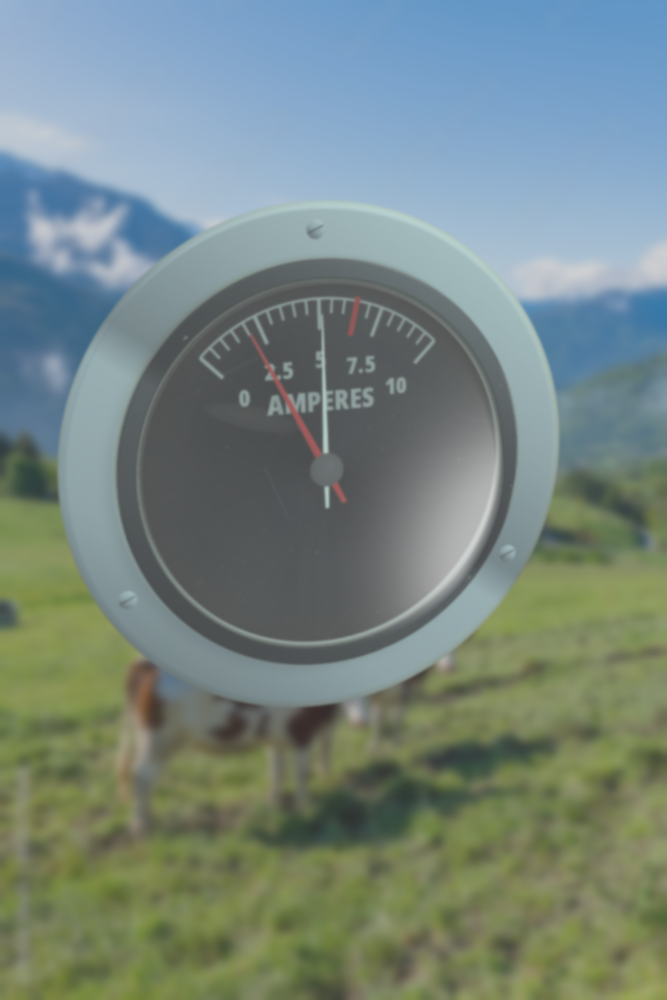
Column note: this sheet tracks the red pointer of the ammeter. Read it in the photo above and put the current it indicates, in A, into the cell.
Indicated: 2 A
